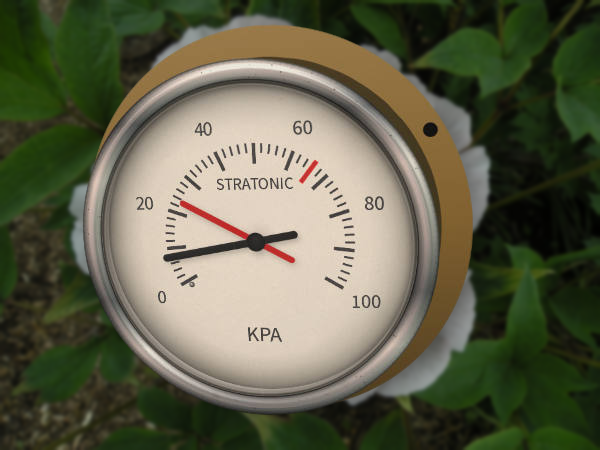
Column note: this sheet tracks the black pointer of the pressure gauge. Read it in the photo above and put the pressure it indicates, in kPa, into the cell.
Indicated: 8 kPa
